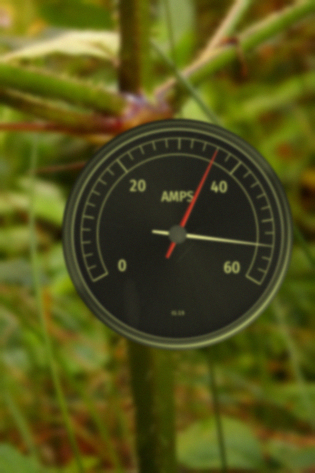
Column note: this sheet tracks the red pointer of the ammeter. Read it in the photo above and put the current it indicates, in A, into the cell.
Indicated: 36 A
